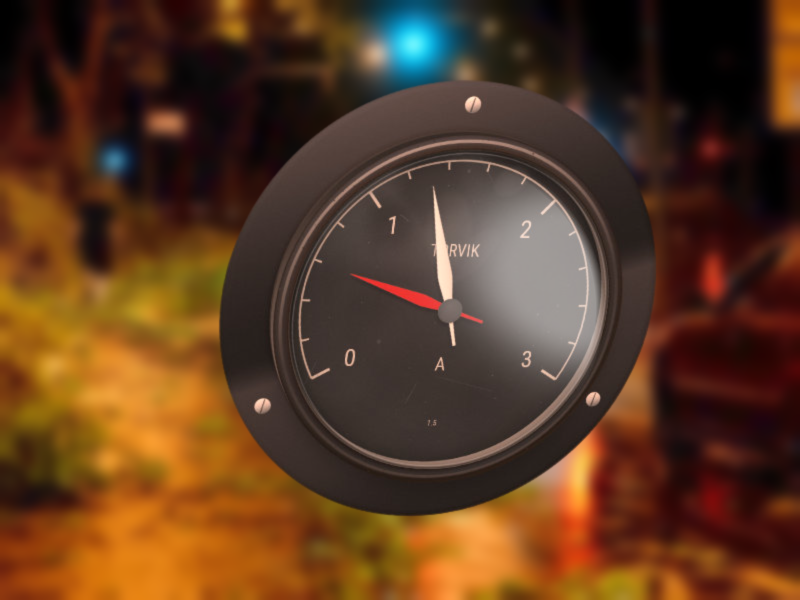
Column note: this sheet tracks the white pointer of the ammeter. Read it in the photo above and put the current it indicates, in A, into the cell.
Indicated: 1.3 A
